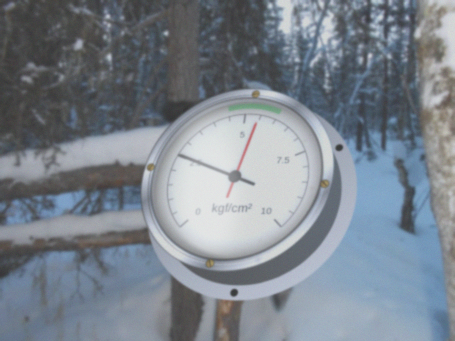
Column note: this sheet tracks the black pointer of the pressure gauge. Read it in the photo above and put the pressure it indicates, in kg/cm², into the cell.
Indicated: 2.5 kg/cm²
